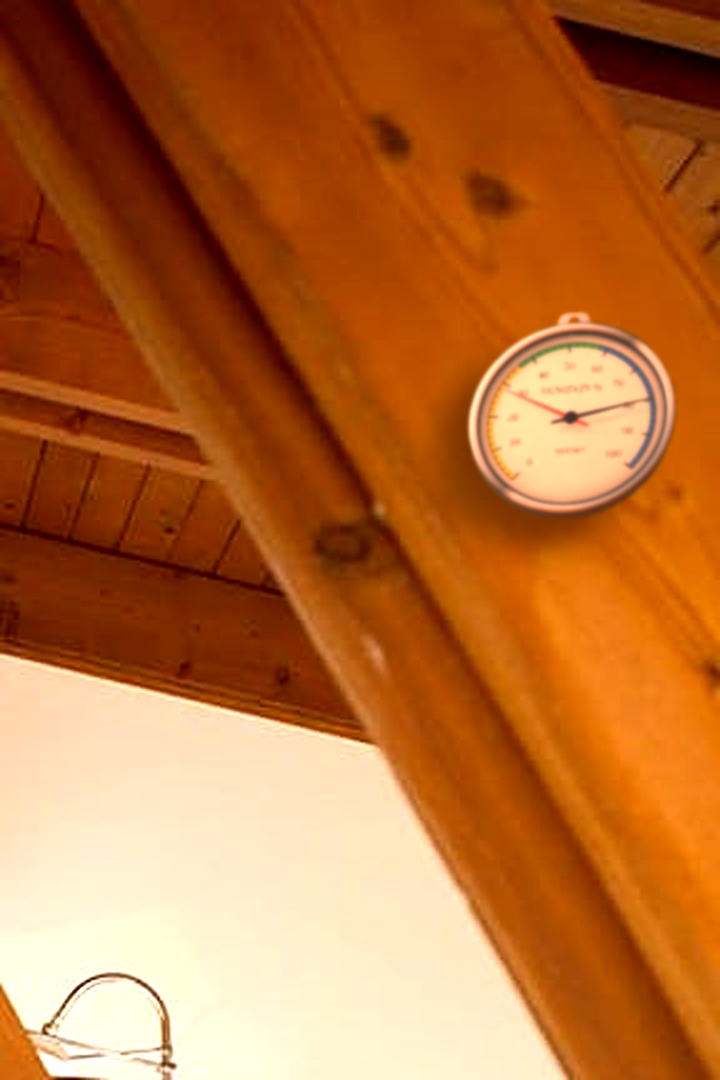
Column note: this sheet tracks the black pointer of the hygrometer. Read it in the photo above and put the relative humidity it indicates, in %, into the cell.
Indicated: 80 %
